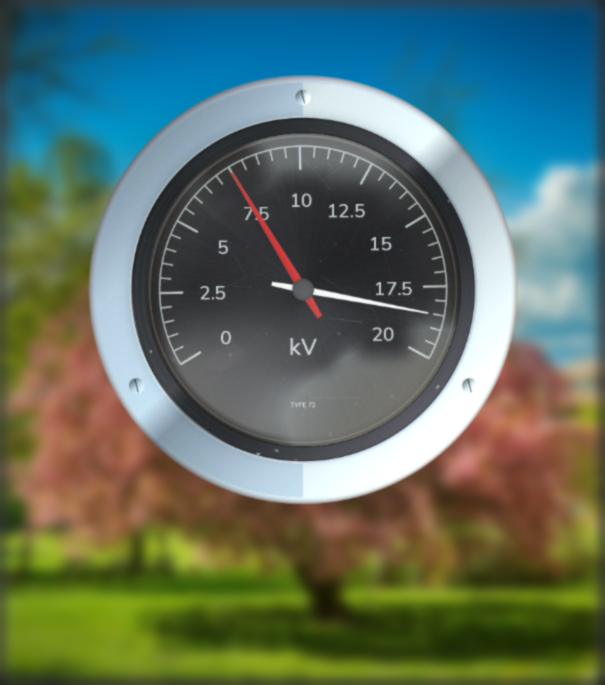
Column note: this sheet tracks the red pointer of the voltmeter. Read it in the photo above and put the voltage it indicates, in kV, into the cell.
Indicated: 7.5 kV
